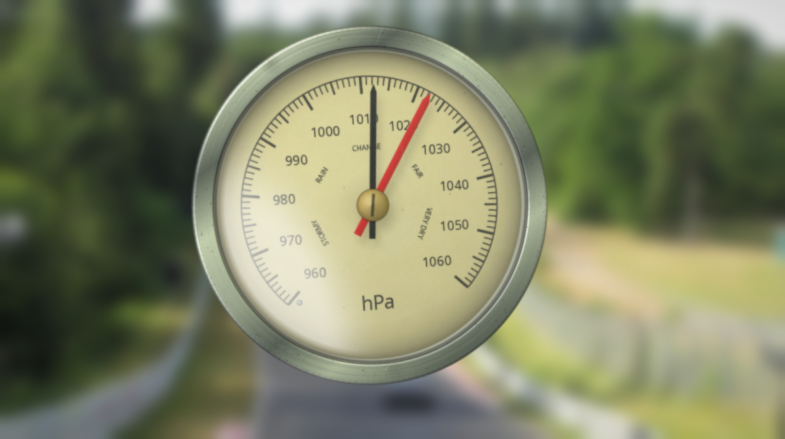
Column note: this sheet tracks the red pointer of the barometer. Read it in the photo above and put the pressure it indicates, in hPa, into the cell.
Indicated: 1022 hPa
